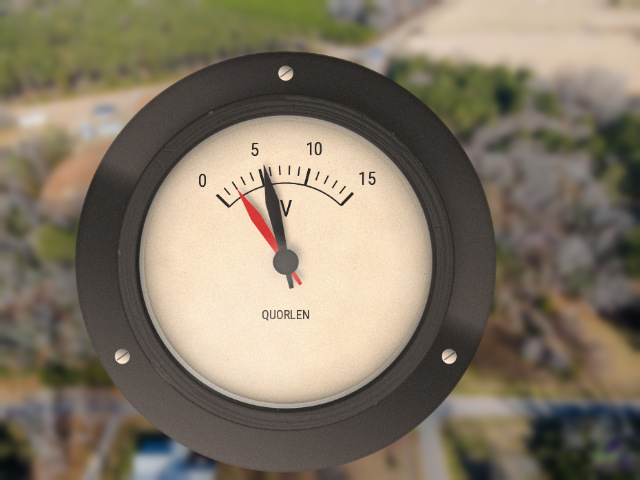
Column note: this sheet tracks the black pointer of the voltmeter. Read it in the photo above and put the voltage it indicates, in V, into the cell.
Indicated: 5.5 V
